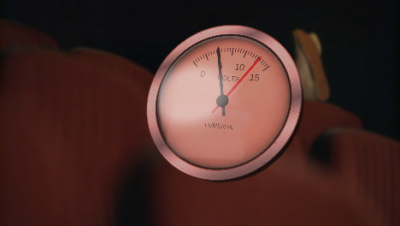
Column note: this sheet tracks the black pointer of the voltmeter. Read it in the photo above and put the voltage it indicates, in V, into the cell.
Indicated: 5 V
